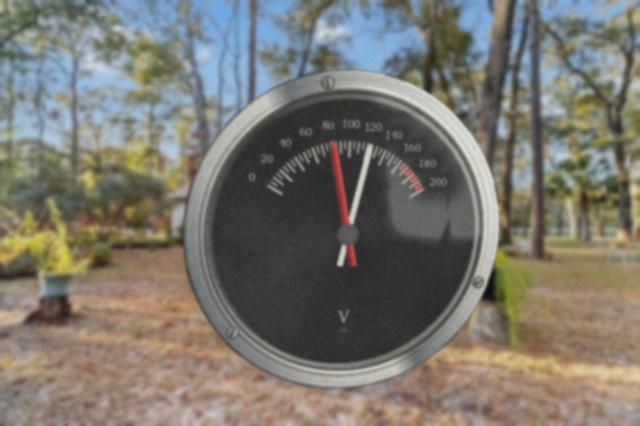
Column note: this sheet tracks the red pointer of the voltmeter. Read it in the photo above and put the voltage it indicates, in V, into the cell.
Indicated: 80 V
